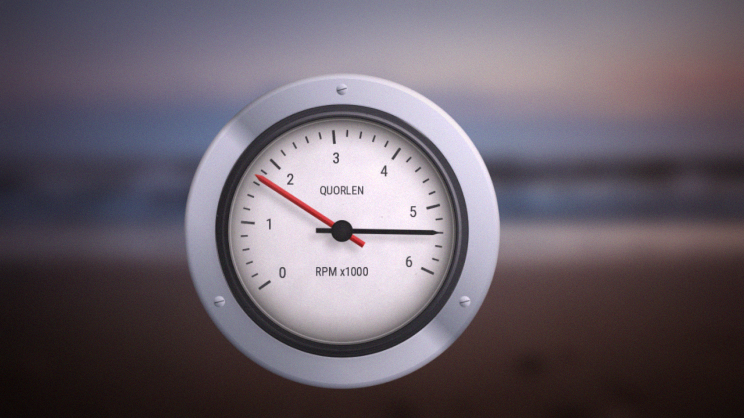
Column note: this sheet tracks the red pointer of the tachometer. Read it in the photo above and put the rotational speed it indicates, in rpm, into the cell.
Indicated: 1700 rpm
